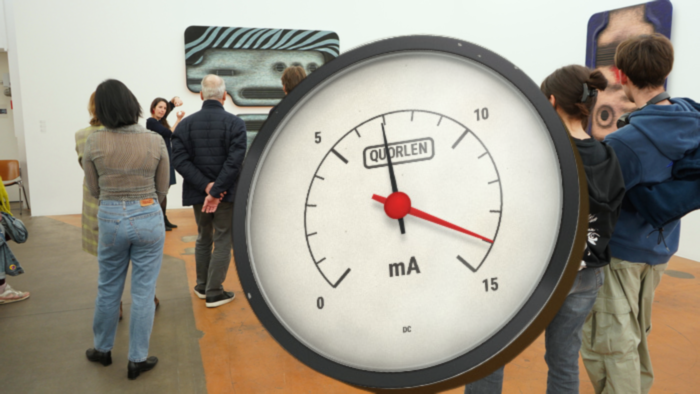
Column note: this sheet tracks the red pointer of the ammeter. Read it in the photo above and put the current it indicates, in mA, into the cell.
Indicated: 14 mA
